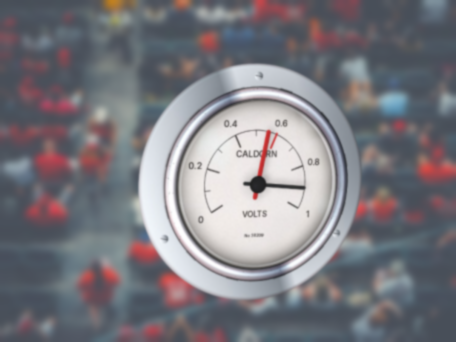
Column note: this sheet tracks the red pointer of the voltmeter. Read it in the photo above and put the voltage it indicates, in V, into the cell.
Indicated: 0.55 V
